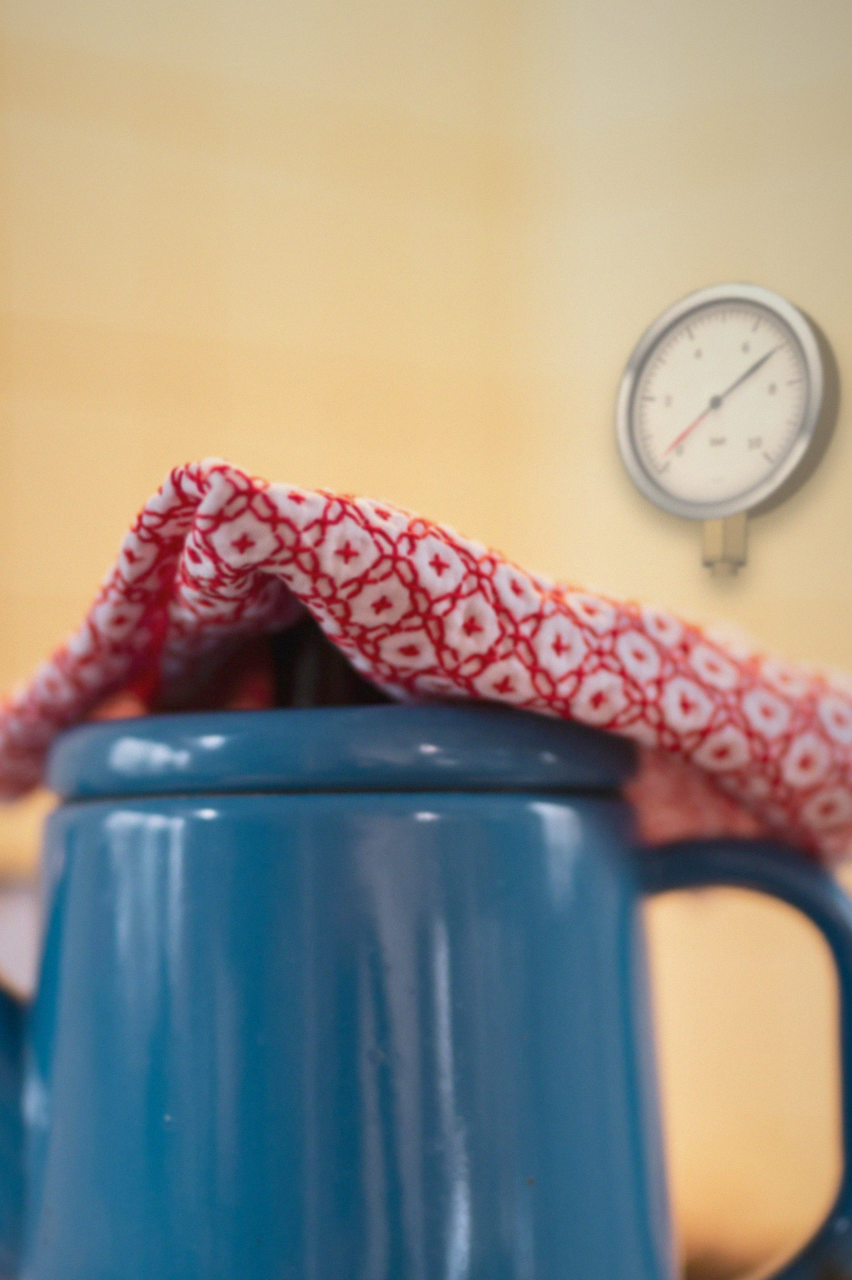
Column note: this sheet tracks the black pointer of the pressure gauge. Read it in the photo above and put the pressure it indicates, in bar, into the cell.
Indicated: 7 bar
